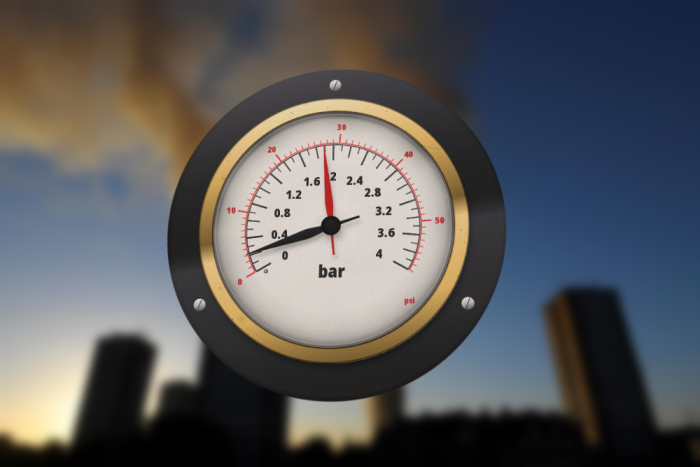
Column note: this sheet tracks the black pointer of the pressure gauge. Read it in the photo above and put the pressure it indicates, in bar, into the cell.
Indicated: 0.2 bar
